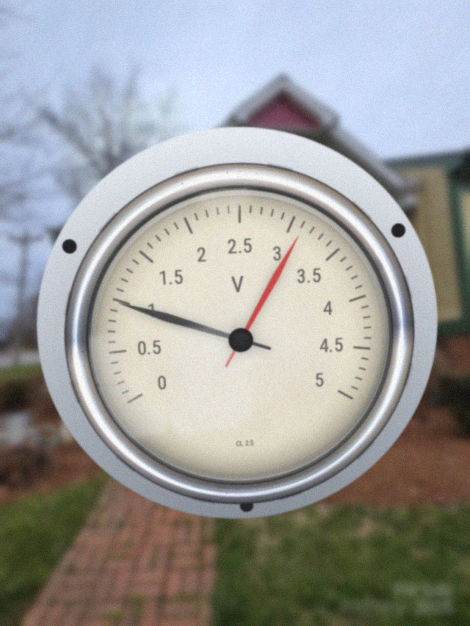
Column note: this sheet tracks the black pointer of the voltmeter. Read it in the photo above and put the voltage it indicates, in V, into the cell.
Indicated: 1 V
